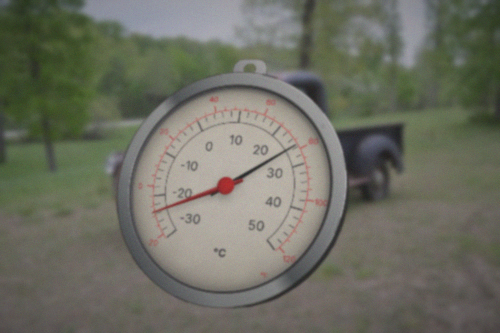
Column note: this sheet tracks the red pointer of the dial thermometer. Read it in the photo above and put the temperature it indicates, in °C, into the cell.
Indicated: -24 °C
